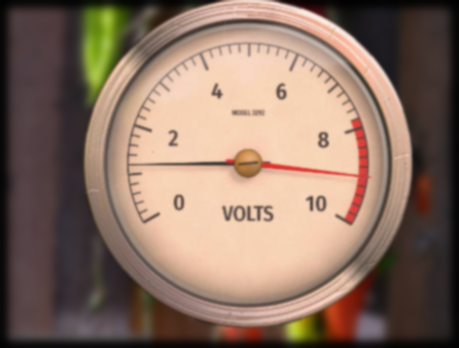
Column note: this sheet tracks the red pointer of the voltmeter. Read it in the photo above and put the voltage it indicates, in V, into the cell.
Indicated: 9 V
